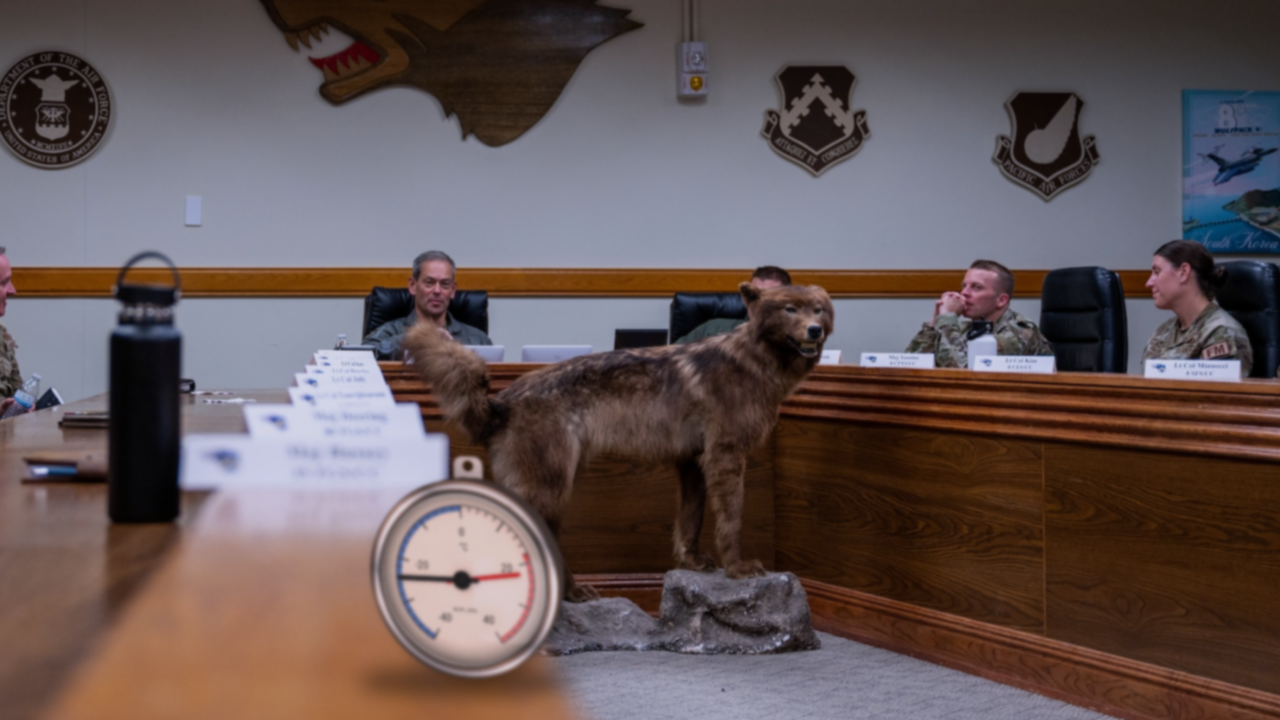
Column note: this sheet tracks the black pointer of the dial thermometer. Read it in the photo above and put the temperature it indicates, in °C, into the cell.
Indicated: -24 °C
